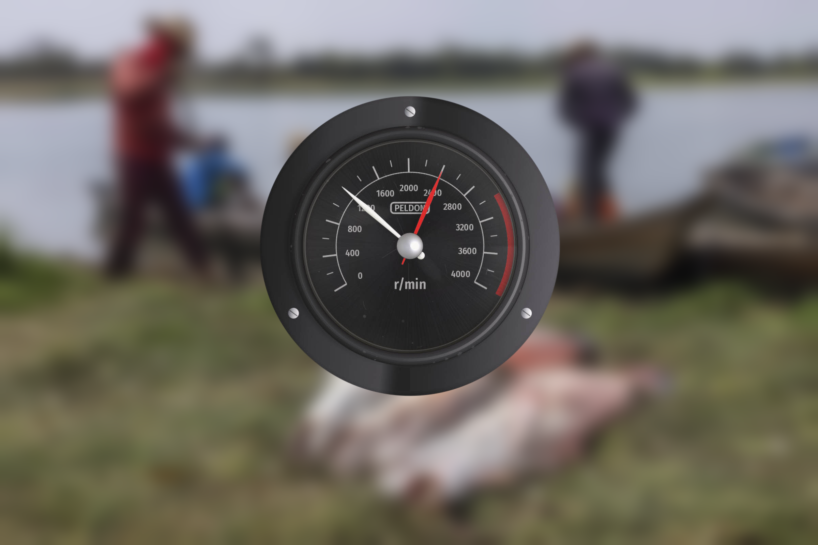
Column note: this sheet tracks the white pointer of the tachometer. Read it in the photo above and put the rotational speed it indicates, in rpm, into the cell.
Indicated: 1200 rpm
